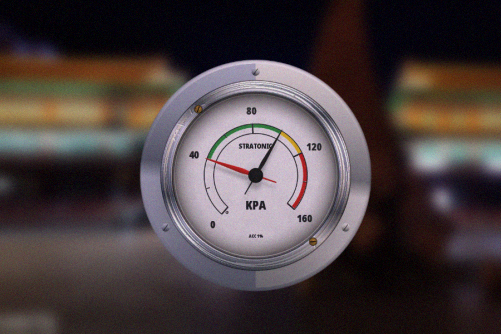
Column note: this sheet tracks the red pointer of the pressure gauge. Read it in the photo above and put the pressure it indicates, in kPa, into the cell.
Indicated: 40 kPa
